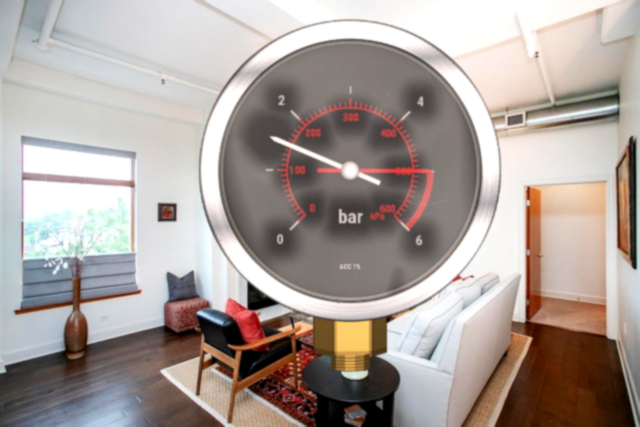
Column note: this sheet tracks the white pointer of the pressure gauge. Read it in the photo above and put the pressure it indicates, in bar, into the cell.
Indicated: 1.5 bar
